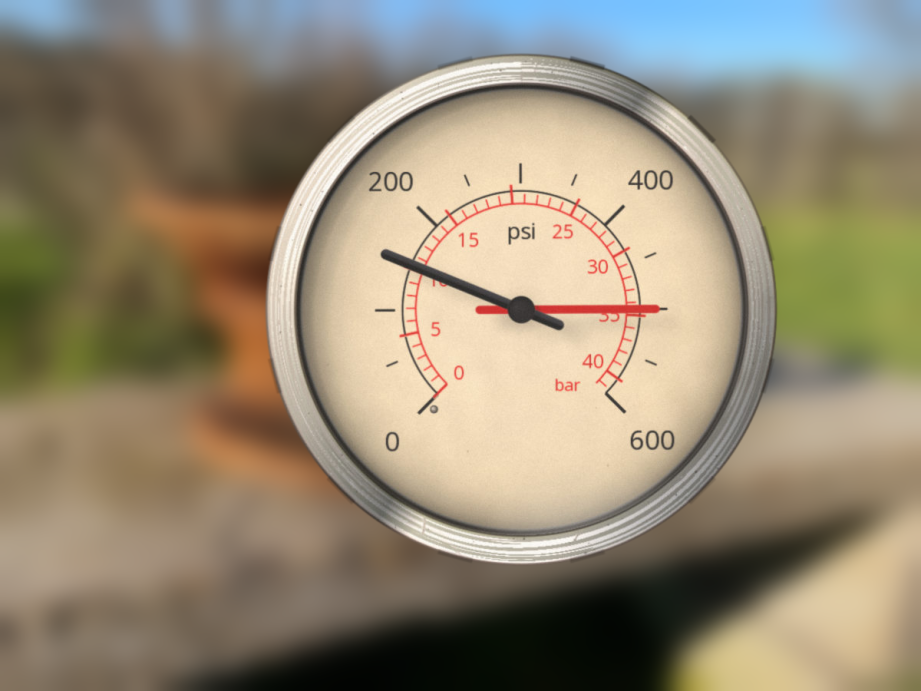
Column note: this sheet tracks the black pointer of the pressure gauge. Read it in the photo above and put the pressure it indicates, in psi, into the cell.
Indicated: 150 psi
